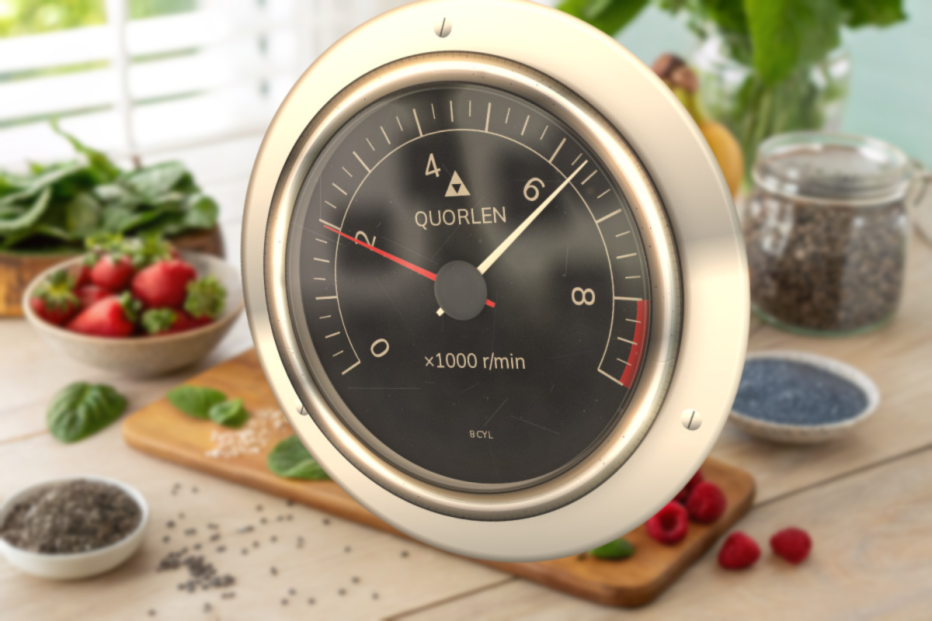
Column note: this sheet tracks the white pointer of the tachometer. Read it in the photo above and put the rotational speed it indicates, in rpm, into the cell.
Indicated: 6375 rpm
